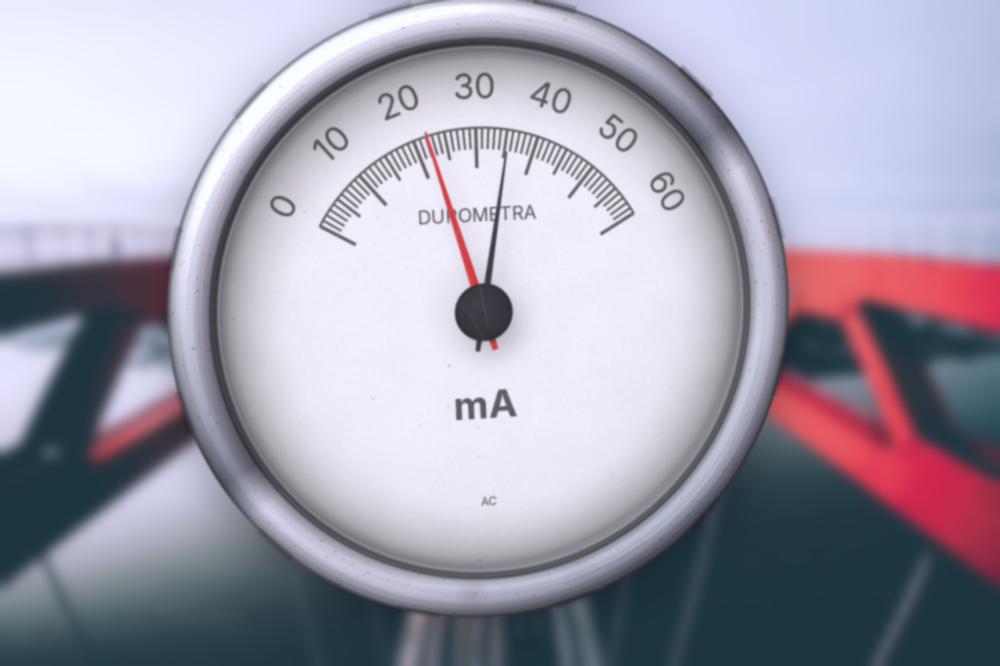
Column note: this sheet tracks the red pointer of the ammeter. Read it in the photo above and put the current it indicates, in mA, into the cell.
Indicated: 22 mA
